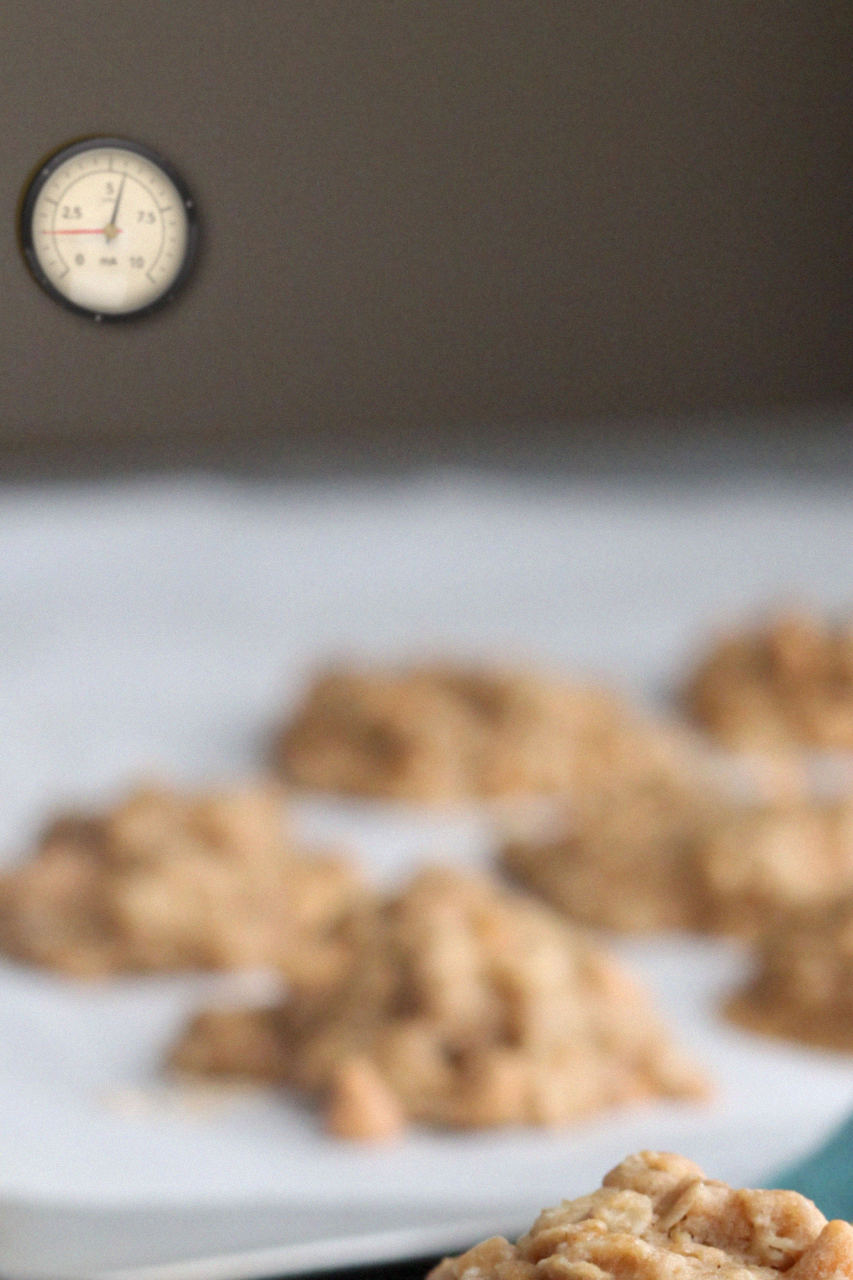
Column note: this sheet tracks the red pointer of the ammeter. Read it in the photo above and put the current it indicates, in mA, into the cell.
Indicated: 1.5 mA
